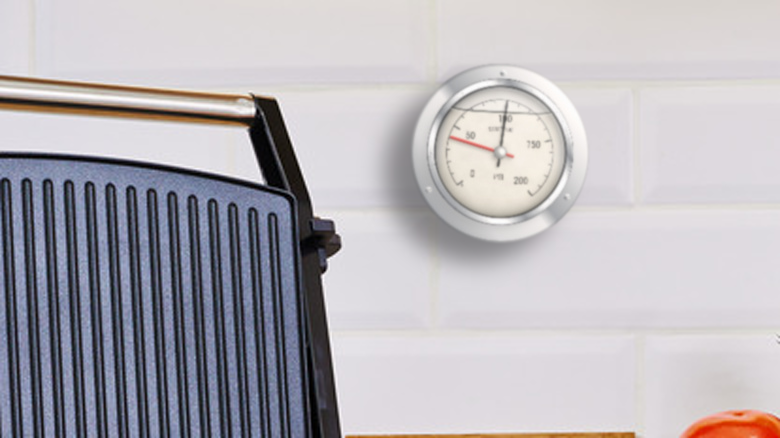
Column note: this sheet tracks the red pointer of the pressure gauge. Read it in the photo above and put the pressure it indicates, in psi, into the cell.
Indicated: 40 psi
